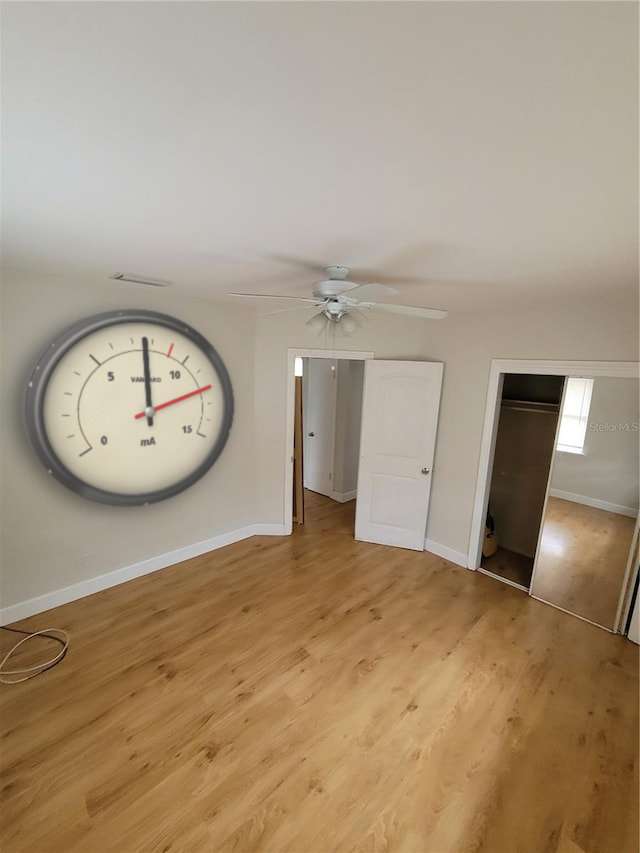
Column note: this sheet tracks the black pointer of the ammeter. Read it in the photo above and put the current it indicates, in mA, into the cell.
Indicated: 7.5 mA
